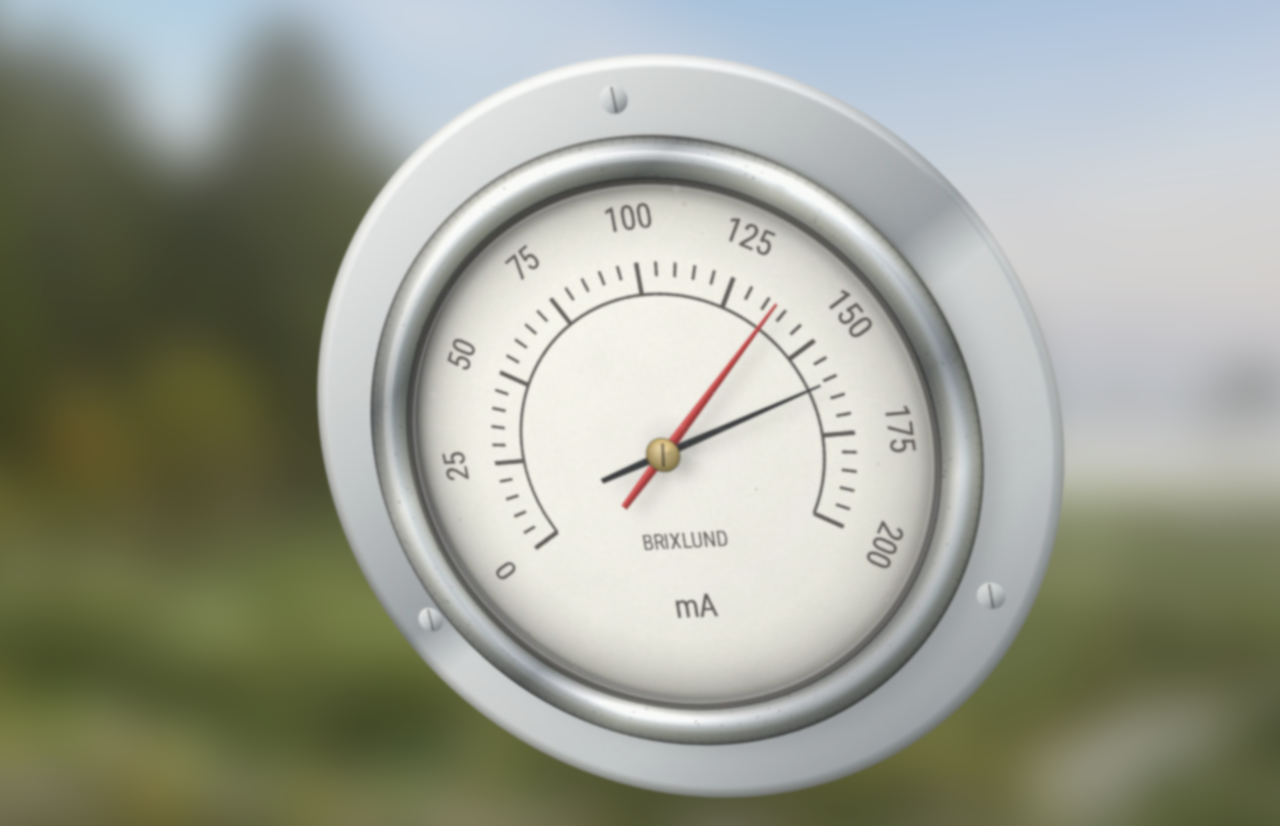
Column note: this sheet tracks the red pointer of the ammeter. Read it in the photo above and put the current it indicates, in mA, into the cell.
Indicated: 137.5 mA
